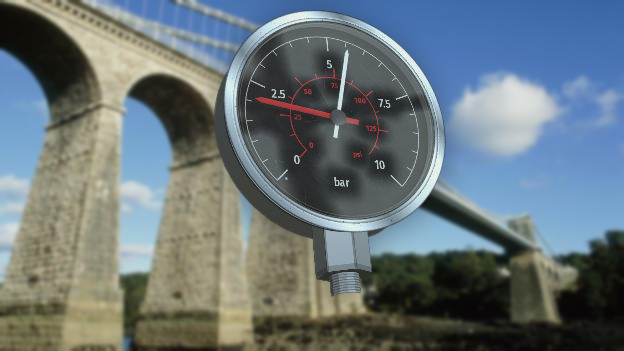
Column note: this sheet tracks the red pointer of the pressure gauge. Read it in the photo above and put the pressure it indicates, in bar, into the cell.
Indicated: 2 bar
